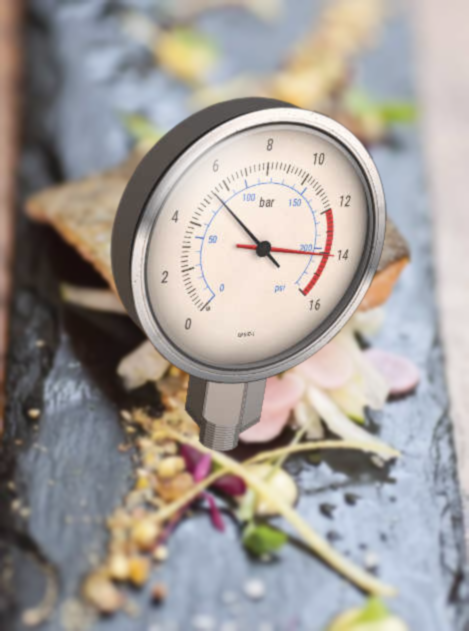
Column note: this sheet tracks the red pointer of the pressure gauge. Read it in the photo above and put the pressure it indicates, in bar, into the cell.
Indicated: 14 bar
